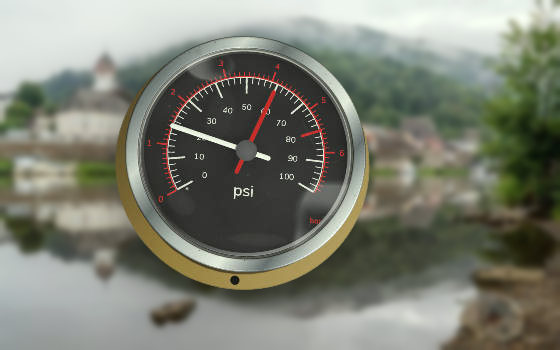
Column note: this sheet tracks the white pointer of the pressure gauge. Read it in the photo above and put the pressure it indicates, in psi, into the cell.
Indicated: 20 psi
